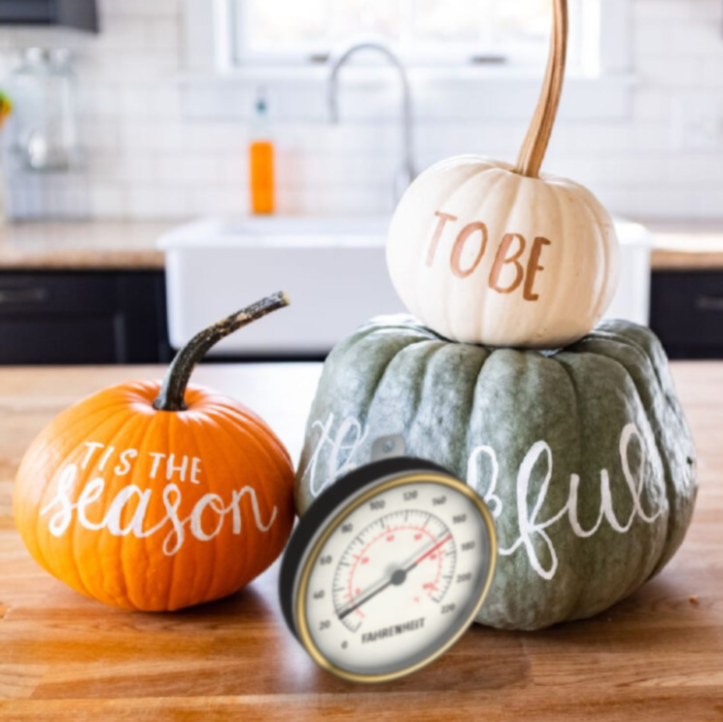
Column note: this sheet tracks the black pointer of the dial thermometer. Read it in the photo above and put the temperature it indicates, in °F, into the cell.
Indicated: 20 °F
